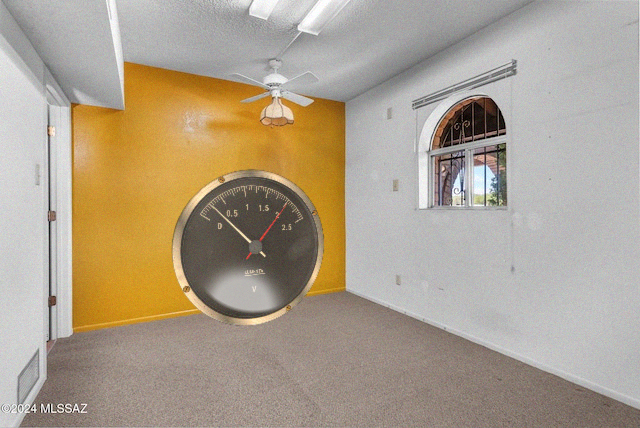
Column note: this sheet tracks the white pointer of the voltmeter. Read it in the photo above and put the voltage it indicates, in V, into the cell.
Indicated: 0.25 V
